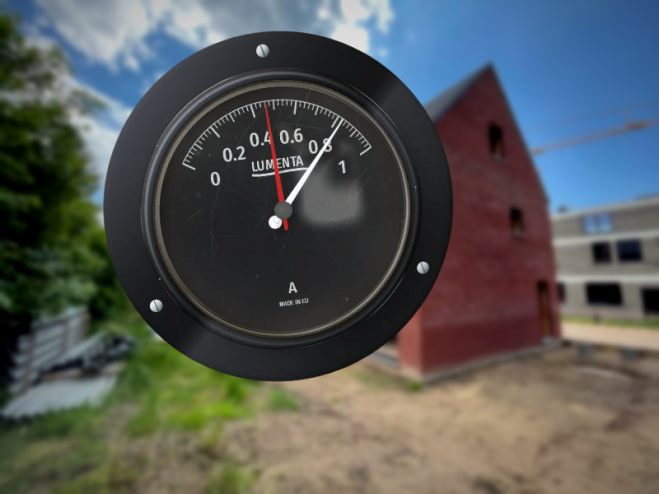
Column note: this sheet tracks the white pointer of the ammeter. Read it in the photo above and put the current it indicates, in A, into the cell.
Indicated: 0.82 A
